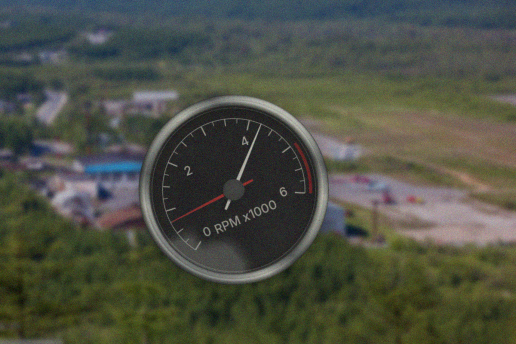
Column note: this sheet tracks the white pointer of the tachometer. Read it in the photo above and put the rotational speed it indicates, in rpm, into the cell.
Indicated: 4250 rpm
